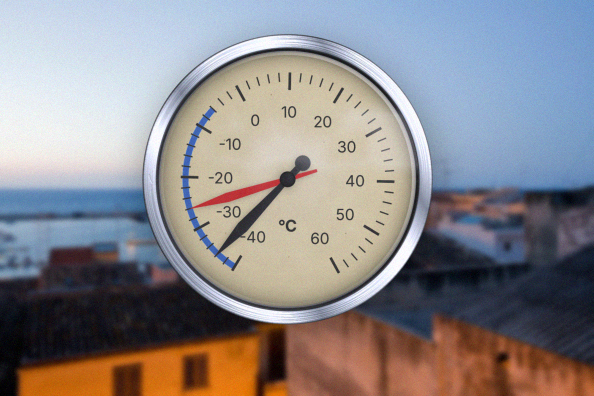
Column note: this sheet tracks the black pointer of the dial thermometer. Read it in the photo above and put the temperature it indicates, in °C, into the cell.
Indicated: -36 °C
